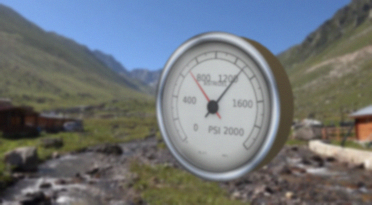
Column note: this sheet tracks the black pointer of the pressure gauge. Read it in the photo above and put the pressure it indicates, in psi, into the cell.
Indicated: 1300 psi
